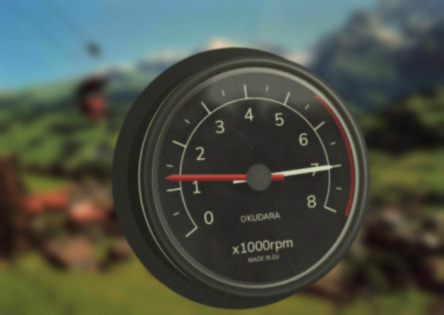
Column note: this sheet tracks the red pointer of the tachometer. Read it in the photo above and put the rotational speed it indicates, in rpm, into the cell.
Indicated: 1250 rpm
